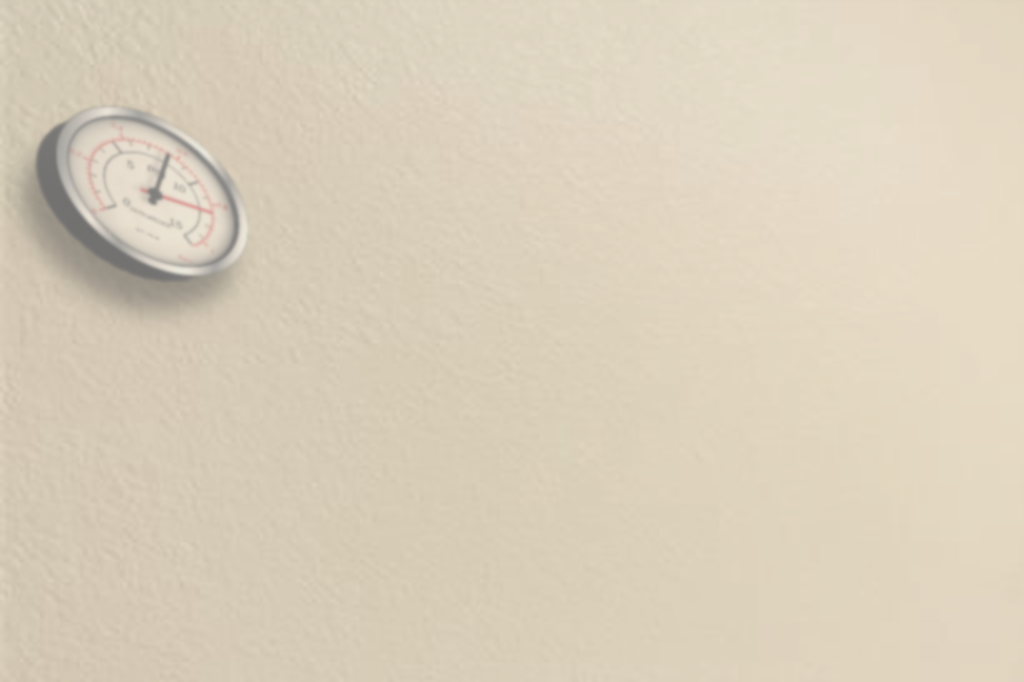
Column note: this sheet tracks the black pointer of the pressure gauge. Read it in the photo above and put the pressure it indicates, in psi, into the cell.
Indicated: 8 psi
